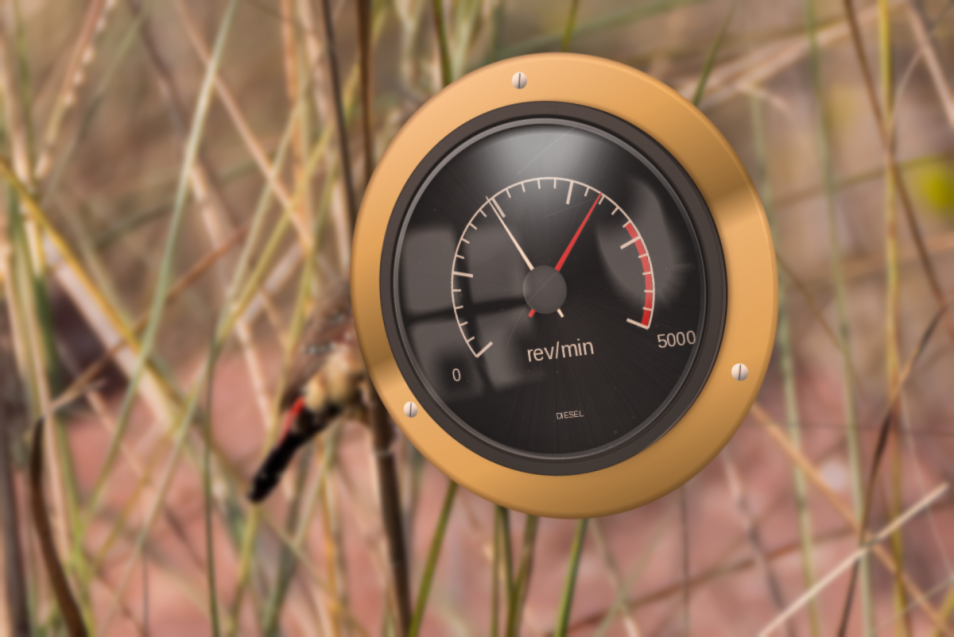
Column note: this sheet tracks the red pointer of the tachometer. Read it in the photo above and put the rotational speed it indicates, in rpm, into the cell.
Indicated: 3400 rpm
